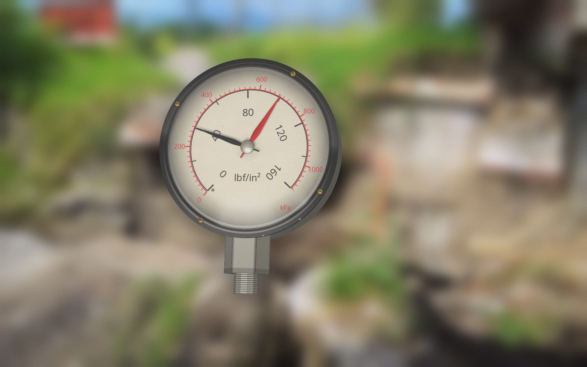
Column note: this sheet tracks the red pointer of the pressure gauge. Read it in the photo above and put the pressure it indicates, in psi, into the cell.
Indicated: 100 psi
